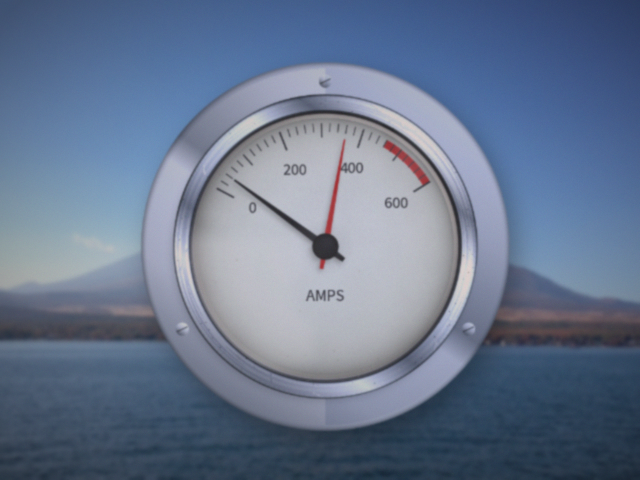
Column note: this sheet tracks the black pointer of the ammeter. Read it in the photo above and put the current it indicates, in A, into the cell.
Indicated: 40 A
